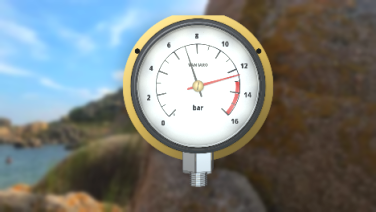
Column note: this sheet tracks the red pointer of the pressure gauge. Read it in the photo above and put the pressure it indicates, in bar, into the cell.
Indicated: 12.5 bar
